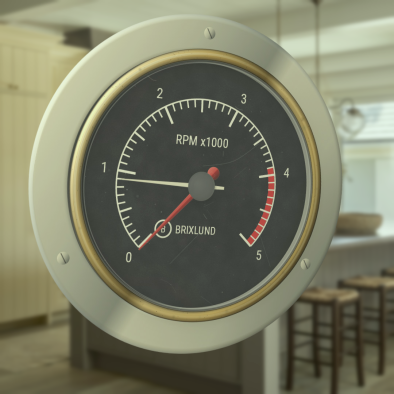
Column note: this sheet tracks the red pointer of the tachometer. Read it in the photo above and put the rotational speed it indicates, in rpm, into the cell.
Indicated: 0 rpm
